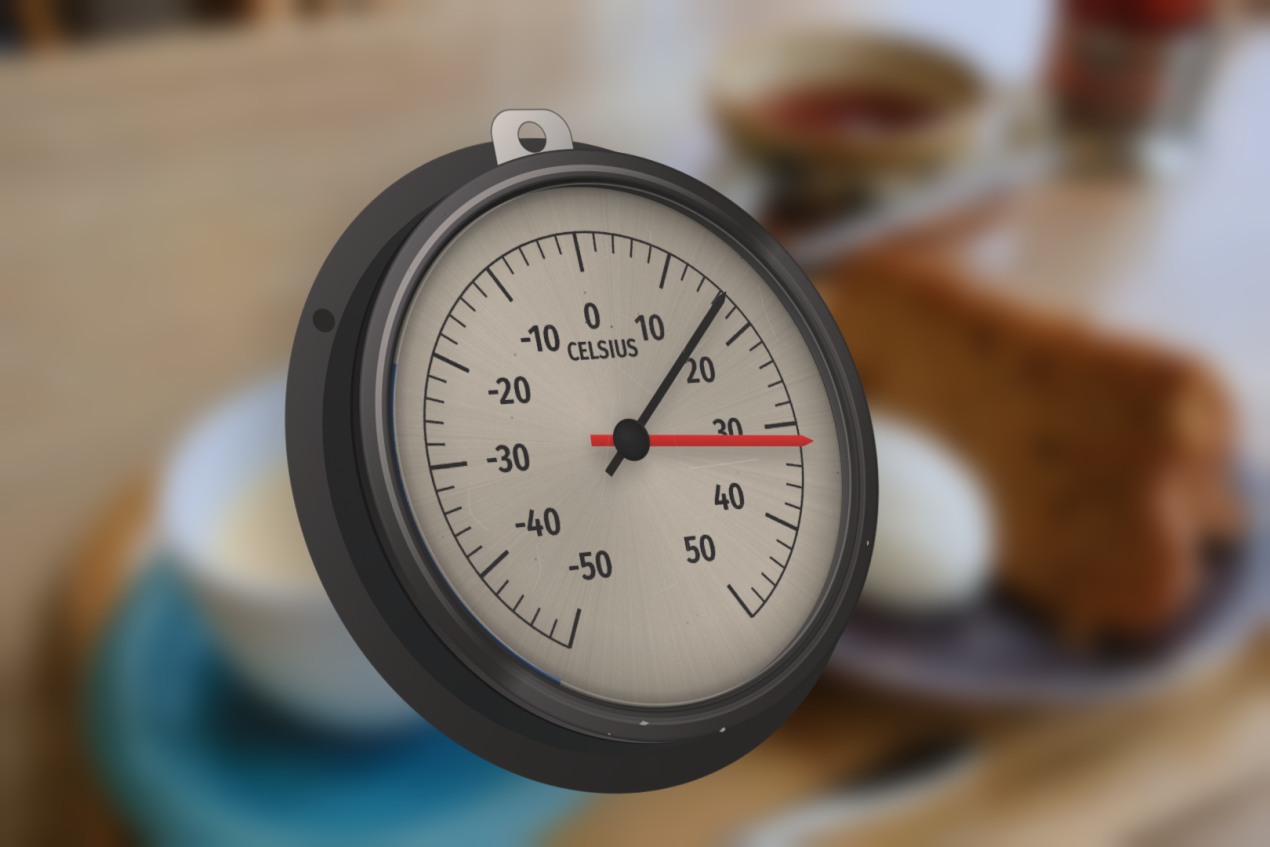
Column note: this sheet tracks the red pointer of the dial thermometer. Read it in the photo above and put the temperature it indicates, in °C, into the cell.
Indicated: 32 °C
